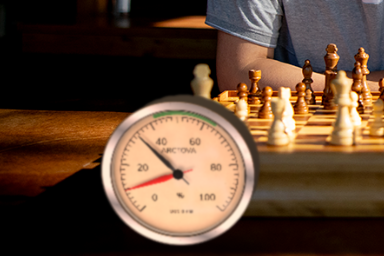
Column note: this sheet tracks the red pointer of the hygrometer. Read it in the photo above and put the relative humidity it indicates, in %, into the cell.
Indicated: 10 %
